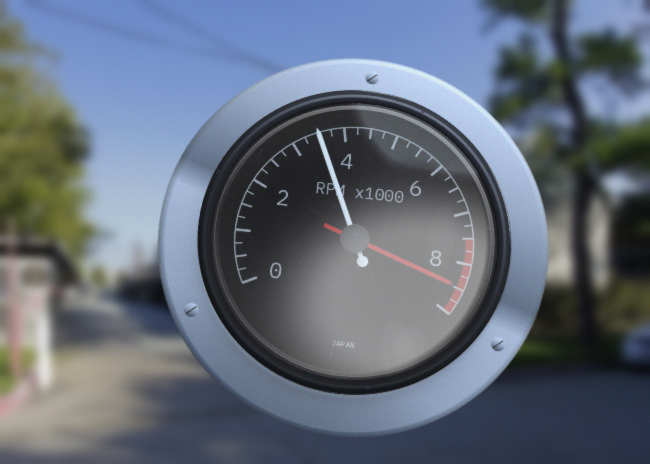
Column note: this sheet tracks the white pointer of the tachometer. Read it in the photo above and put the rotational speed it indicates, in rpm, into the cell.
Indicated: 3500 rpm
